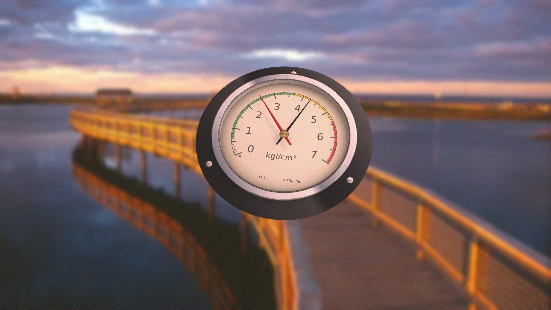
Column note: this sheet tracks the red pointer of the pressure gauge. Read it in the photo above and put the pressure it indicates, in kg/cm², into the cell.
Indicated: 2.5 kg/cm²
